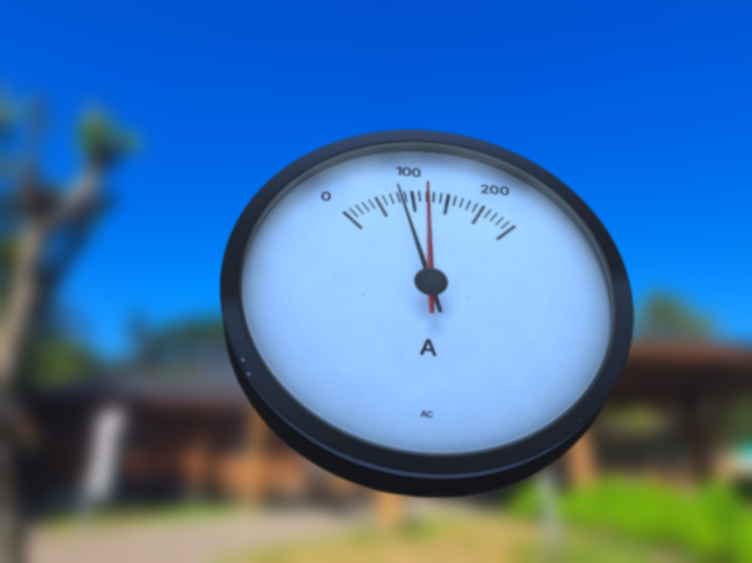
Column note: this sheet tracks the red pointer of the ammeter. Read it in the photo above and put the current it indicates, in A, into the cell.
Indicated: 120 A
